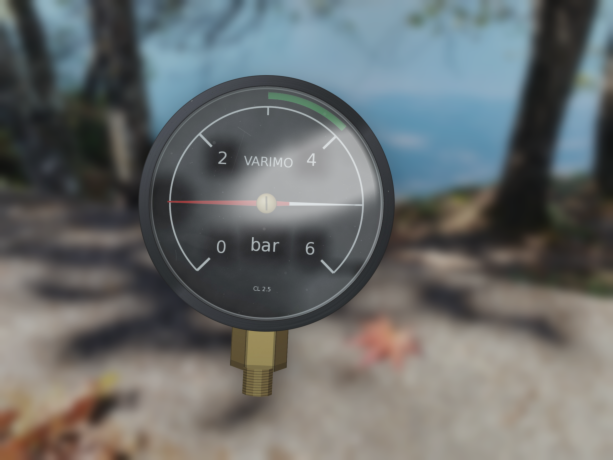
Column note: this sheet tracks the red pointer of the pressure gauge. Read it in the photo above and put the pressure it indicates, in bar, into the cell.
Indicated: 1 bar
